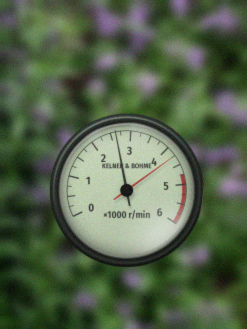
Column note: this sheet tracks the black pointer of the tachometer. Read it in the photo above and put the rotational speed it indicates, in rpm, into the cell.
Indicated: 2625 rpm
